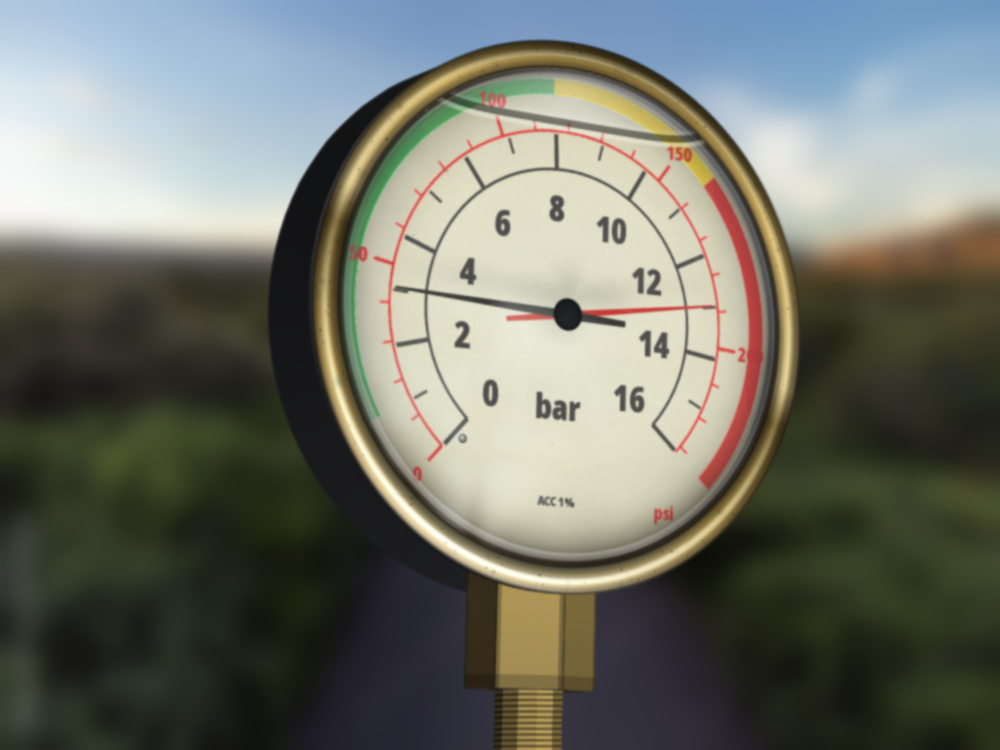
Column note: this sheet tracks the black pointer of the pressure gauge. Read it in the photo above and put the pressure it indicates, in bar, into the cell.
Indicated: 3 bar
